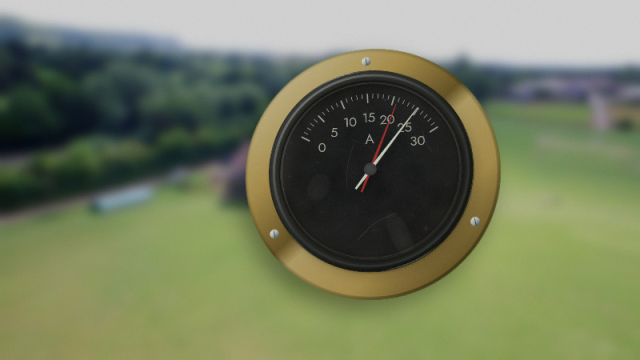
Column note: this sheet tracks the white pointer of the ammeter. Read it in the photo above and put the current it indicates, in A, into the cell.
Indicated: 25 A
